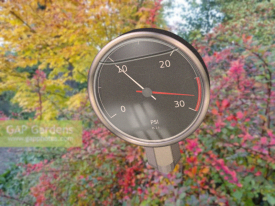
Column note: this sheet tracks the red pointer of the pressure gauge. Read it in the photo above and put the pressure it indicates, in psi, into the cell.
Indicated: 27.5 psi
